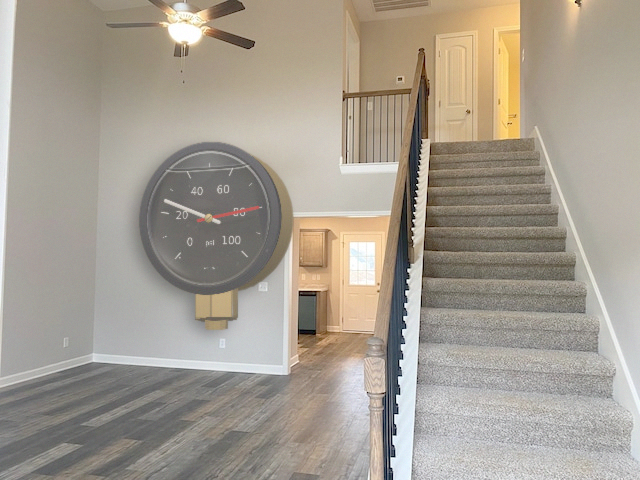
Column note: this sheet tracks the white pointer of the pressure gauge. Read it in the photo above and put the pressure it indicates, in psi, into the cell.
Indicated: 25 psi
